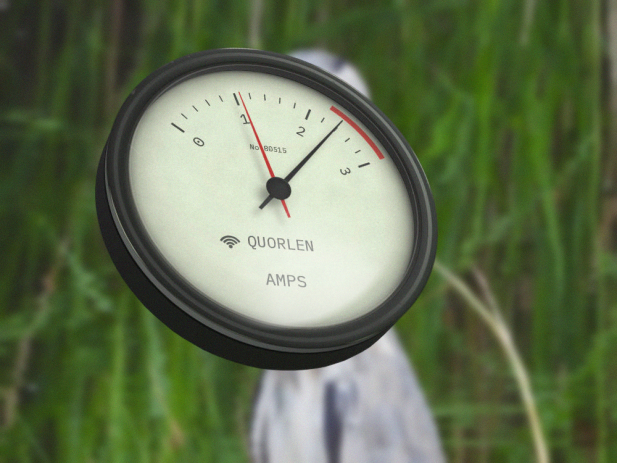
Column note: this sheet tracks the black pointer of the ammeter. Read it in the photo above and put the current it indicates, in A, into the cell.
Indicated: 2.4 A
